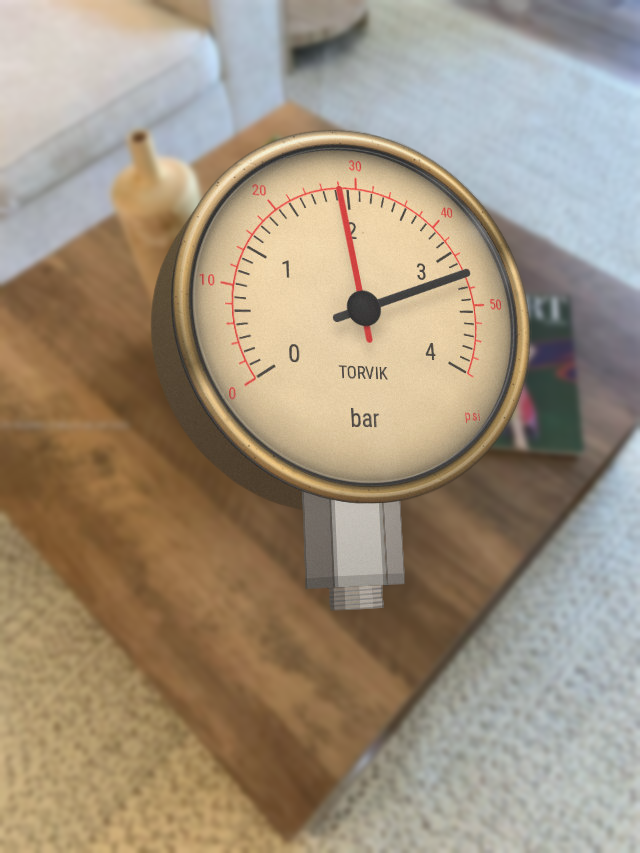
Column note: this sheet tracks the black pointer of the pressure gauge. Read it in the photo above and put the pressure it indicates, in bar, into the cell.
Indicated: 3.2 bar
